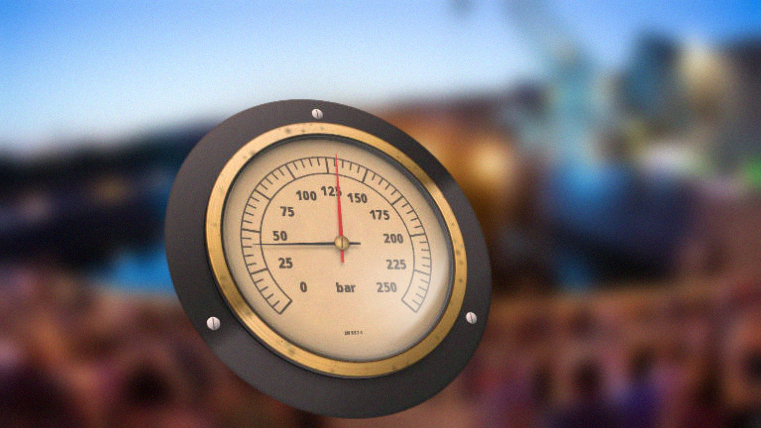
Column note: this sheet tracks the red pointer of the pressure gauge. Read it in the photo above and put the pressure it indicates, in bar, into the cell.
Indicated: 130 bar
